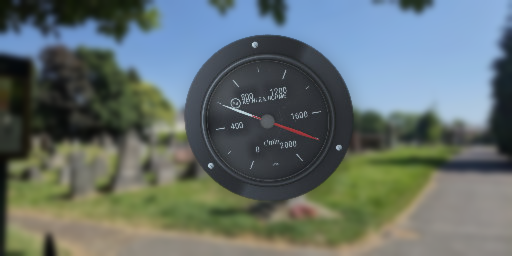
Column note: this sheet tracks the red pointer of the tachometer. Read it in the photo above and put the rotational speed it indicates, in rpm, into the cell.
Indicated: 1800 rpm
